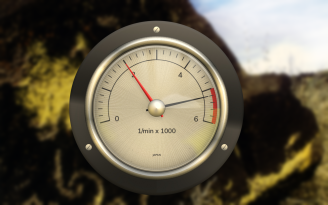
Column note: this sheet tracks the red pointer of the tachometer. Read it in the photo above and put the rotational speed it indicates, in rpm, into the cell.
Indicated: 2000 rpm
